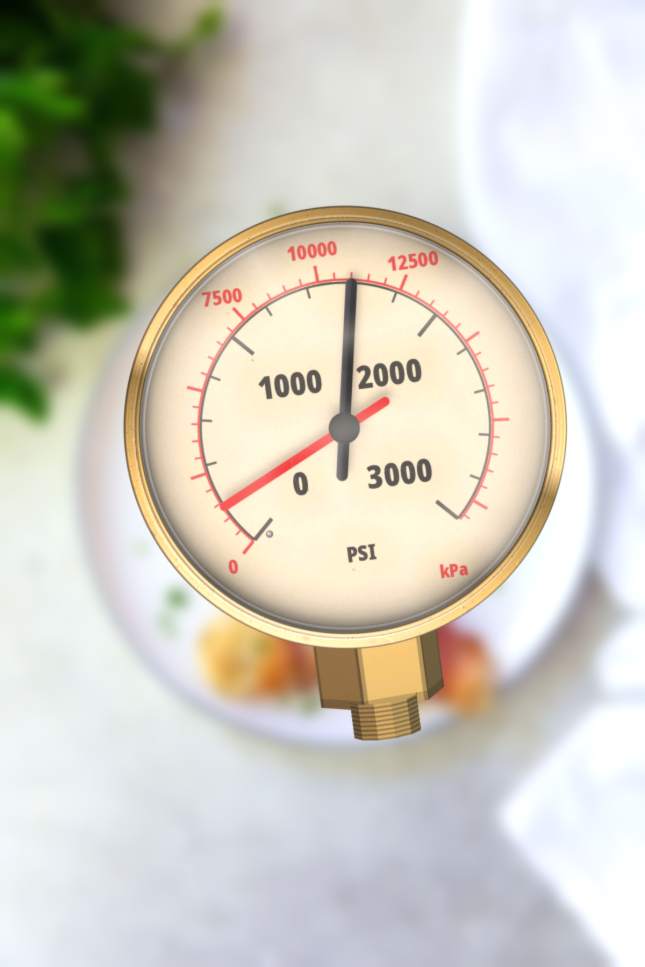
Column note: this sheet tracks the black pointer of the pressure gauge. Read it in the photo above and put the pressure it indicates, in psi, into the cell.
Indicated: 1600 psi
